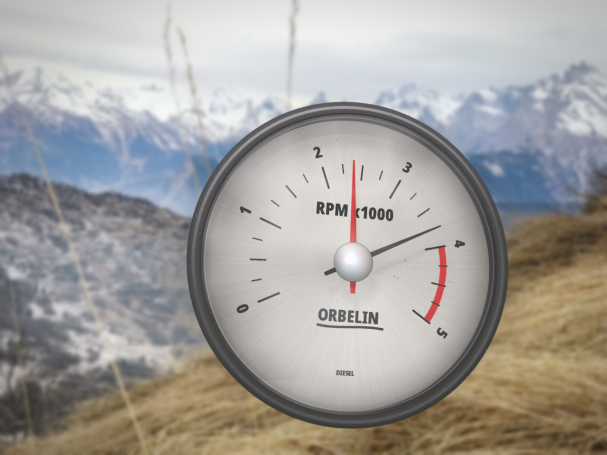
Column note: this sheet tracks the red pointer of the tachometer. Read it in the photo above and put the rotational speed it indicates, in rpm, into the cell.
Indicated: 2375 rpm
